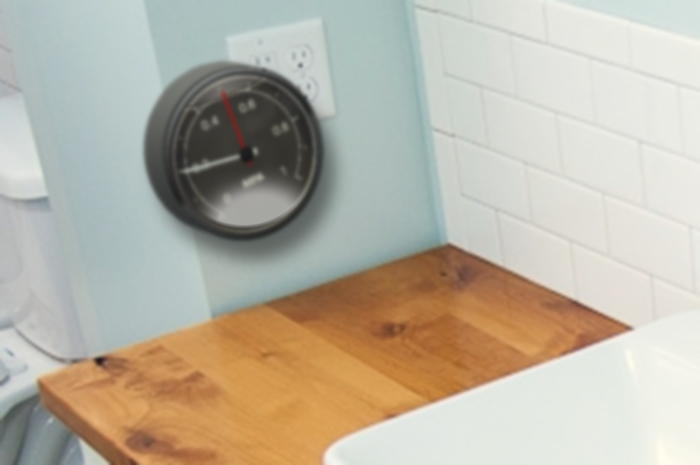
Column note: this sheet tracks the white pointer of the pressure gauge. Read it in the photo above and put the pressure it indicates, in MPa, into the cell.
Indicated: 0.2 MPa
